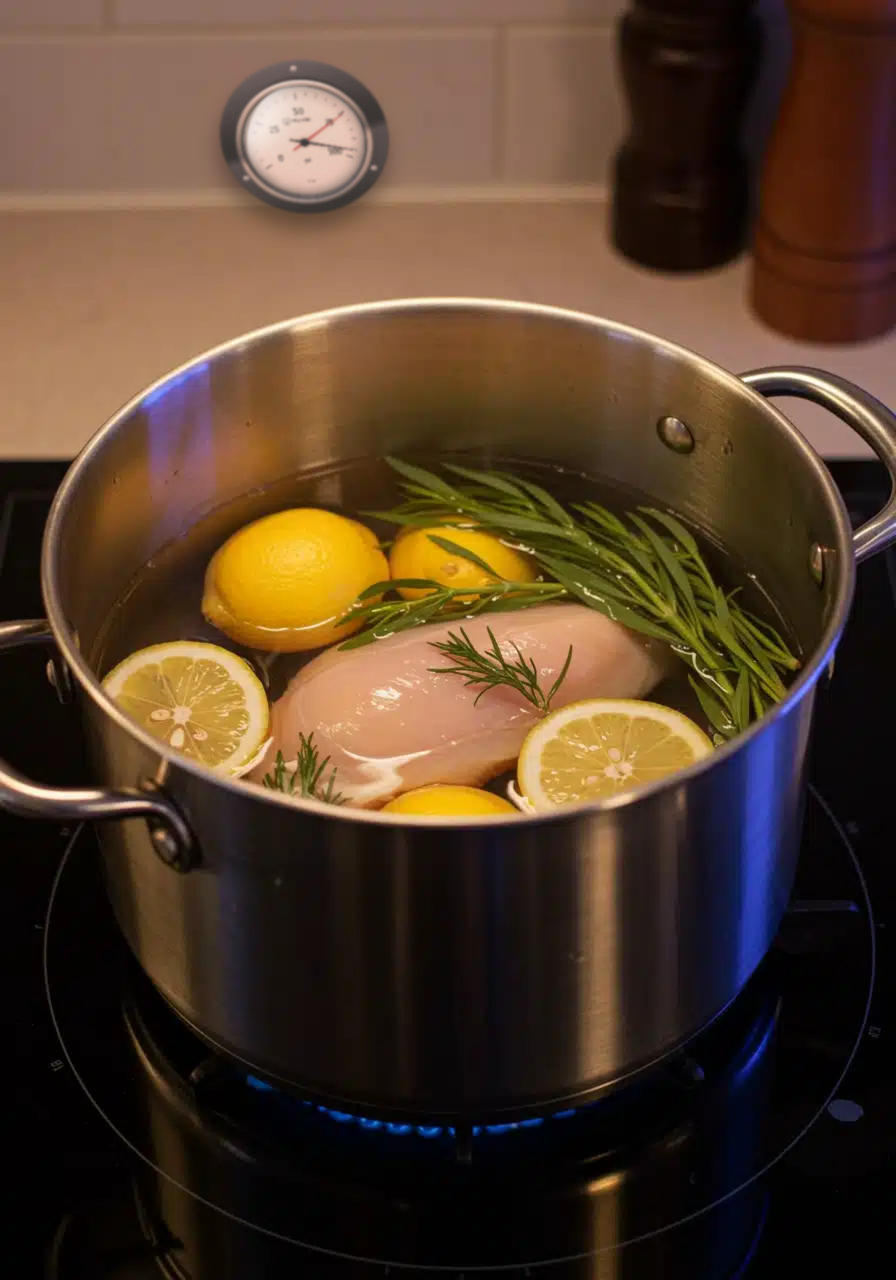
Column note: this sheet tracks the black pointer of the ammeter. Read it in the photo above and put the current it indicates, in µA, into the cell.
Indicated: 95 µA
